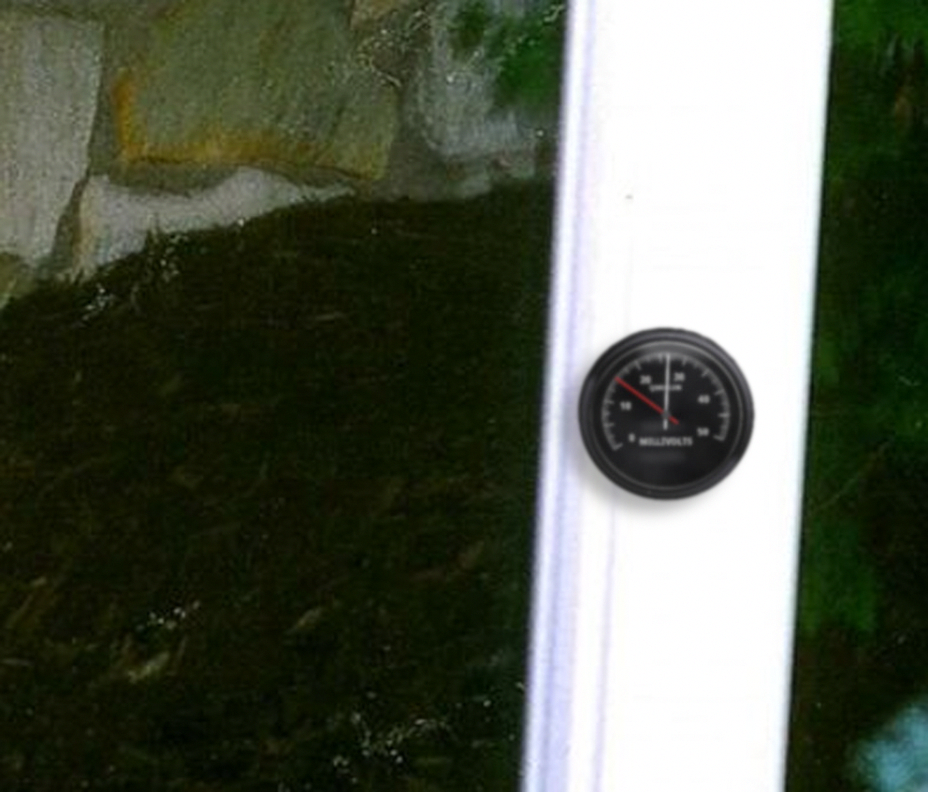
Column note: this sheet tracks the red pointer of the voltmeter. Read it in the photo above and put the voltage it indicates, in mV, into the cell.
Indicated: 15 mV
